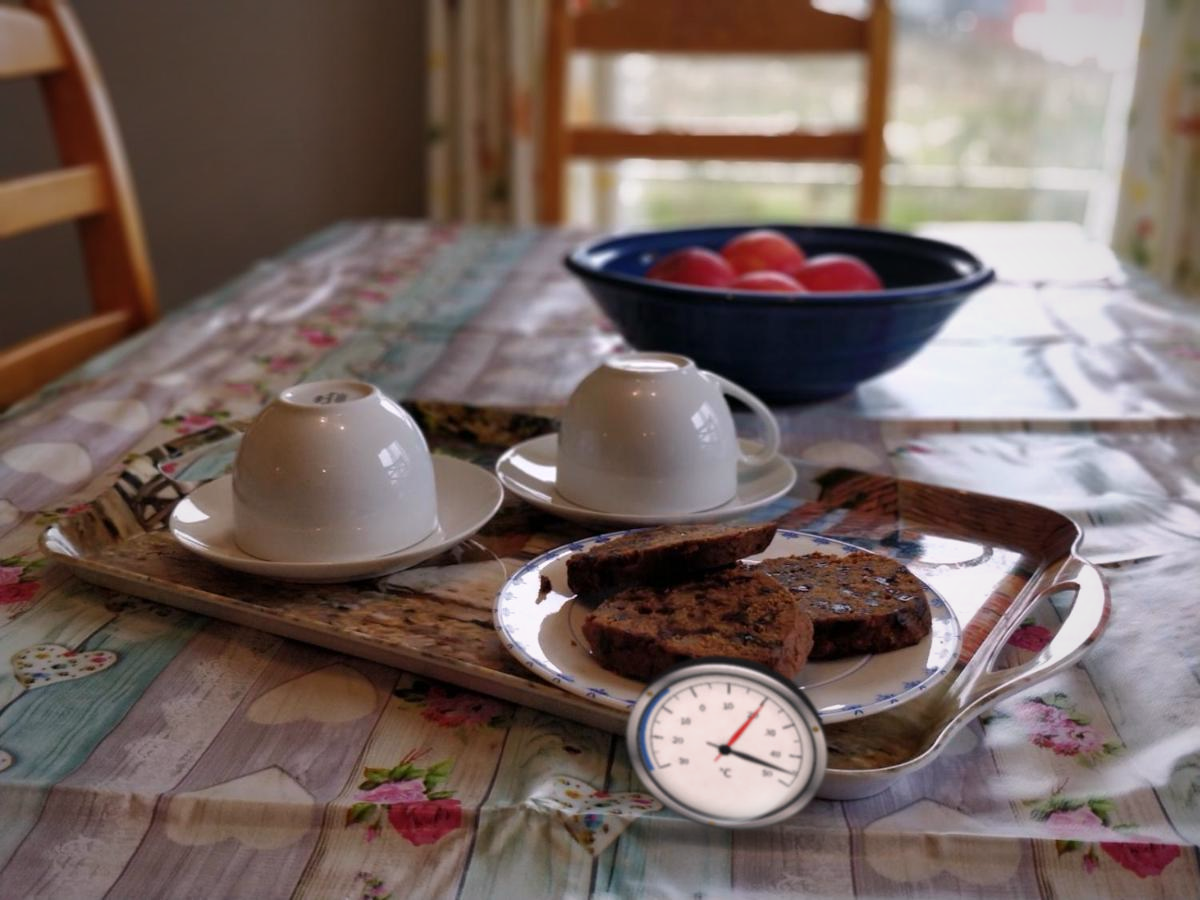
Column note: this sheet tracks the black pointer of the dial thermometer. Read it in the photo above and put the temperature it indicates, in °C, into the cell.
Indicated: 45 °C
